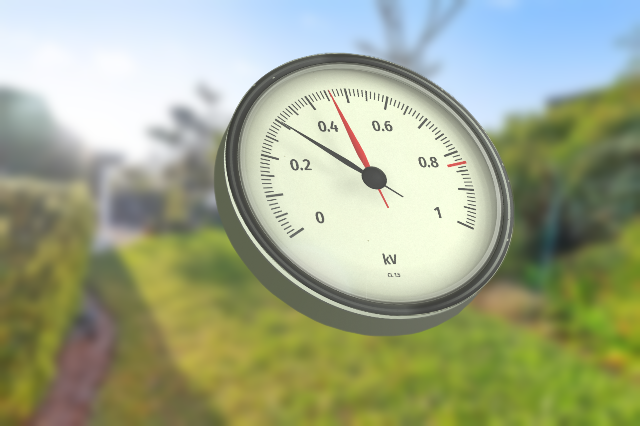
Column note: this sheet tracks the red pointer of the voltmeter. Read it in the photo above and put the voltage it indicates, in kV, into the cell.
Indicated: 0.45 kV
